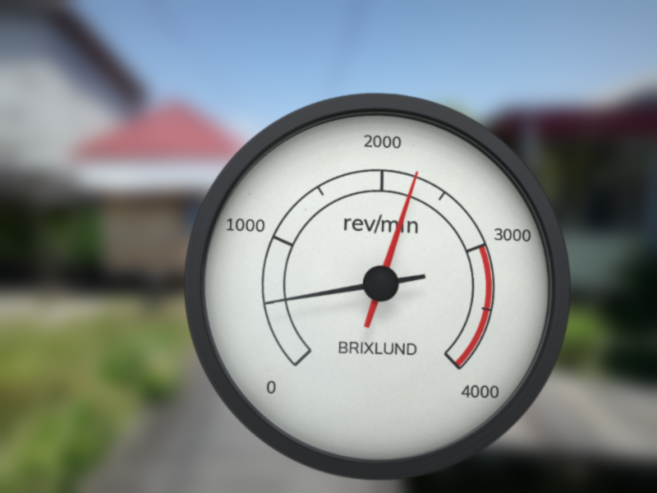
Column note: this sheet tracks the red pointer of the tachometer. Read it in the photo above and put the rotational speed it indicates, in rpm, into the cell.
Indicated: 2250 rpm
